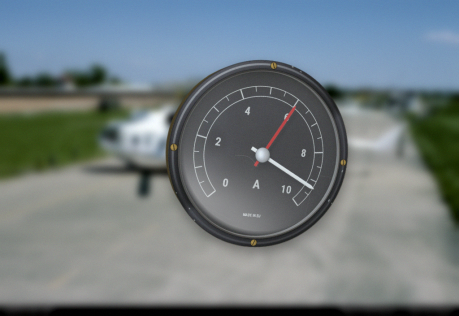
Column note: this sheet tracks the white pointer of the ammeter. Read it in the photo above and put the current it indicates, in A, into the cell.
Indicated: 9.25 A
